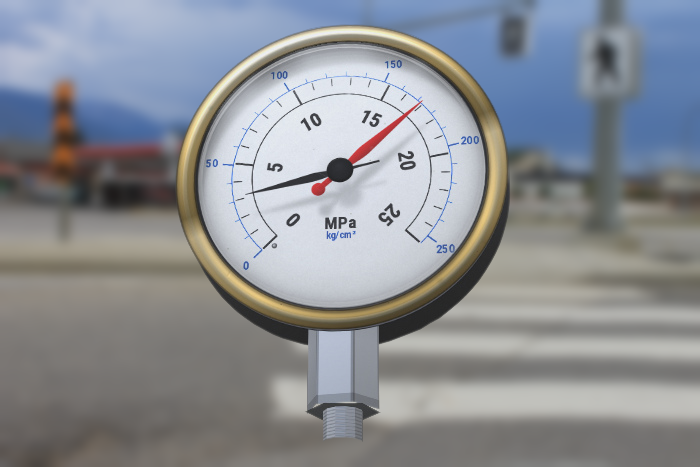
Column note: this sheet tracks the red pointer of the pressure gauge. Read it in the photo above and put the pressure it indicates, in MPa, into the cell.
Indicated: 17 MPa
